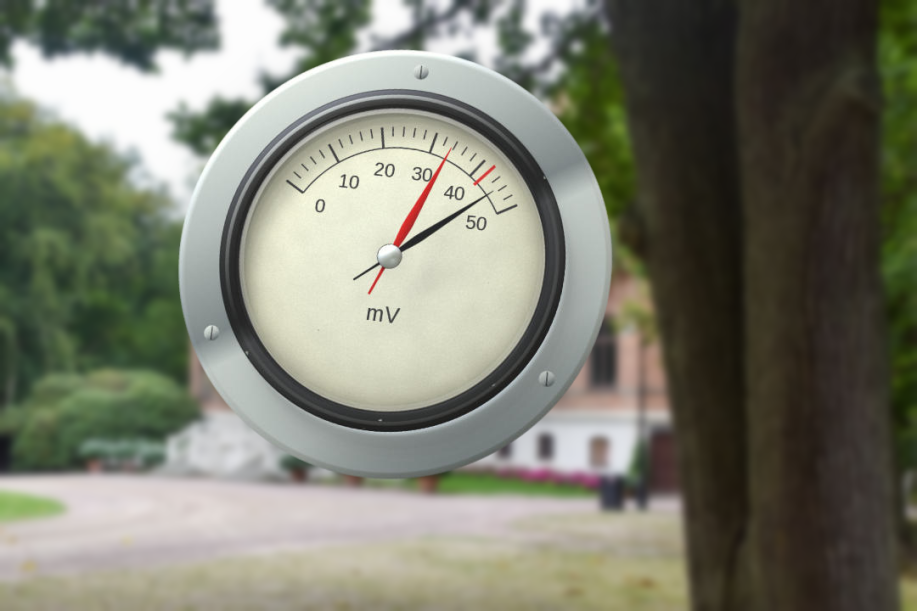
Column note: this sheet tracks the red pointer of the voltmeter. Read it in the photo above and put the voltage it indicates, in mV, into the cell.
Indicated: 34 mV
